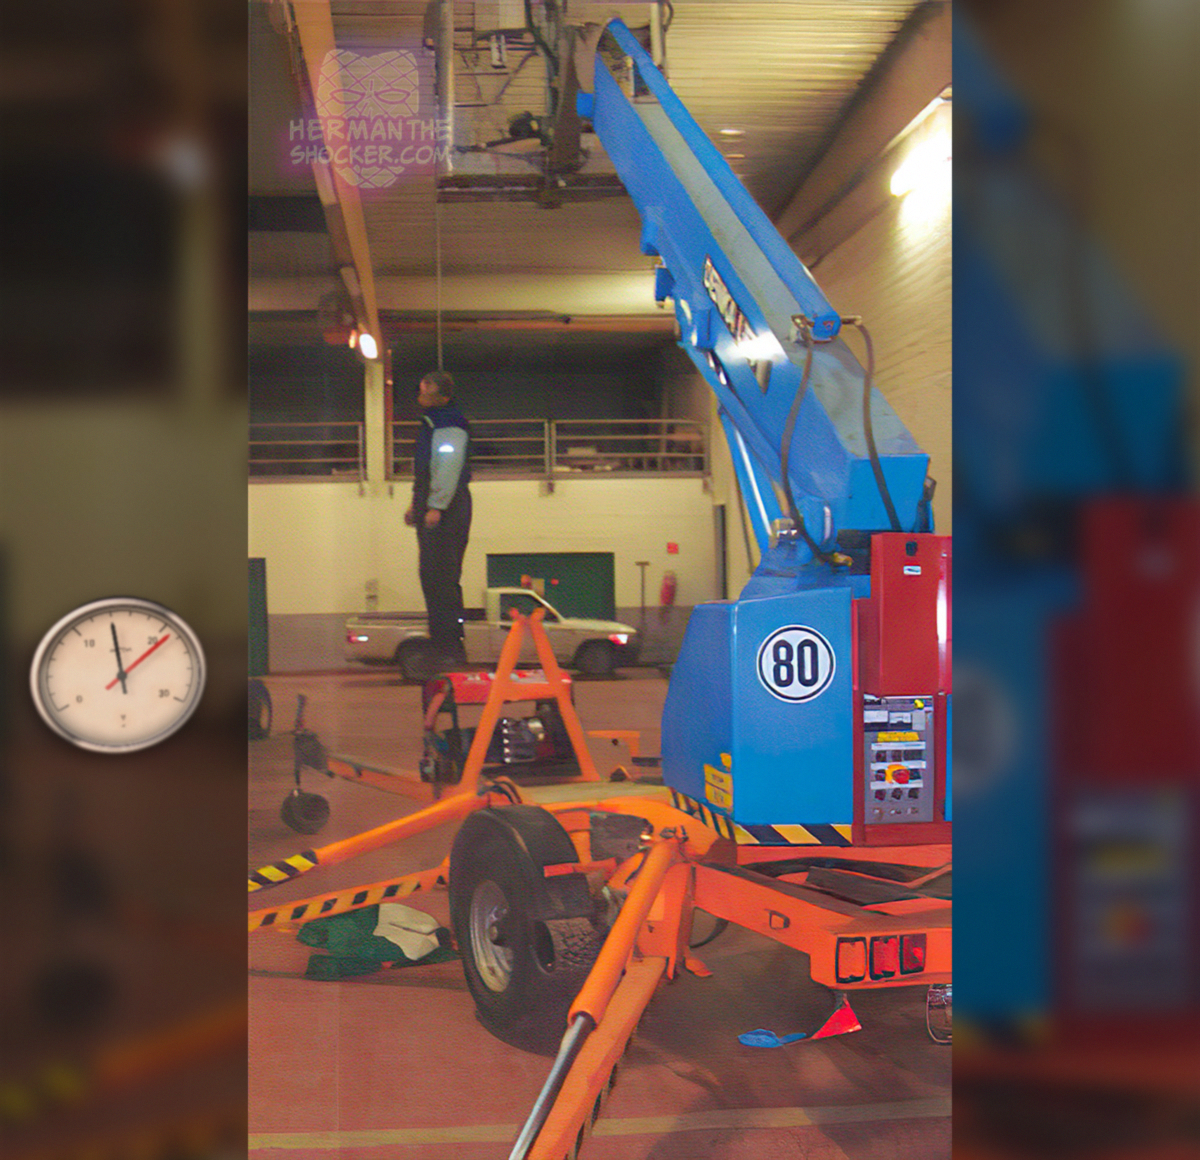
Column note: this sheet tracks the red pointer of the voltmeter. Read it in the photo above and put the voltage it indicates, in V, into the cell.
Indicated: 21 V
